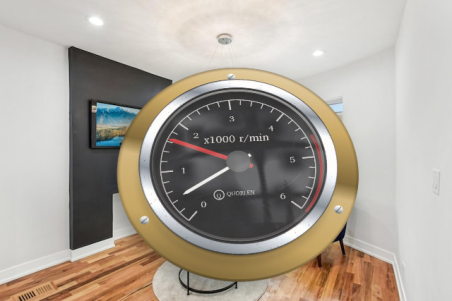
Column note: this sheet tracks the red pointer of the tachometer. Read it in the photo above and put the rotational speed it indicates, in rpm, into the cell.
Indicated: 1600 rpm
